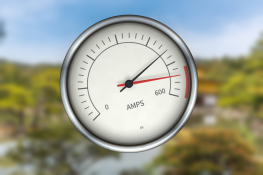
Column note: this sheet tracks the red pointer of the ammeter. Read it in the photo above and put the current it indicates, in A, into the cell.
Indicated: 540 A
